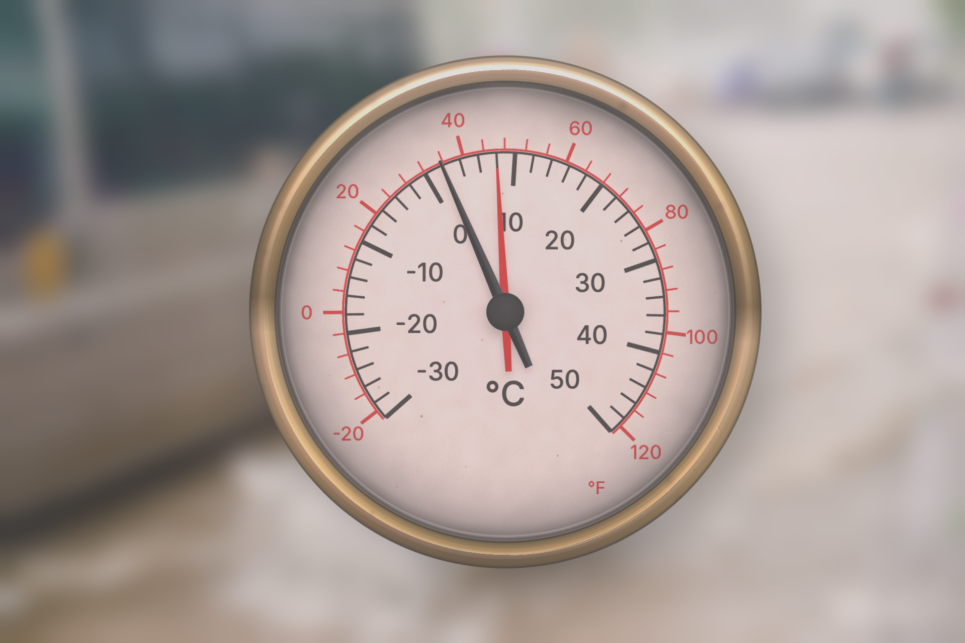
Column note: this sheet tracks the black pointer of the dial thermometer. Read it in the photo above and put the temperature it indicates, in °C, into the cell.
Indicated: 2 °C
